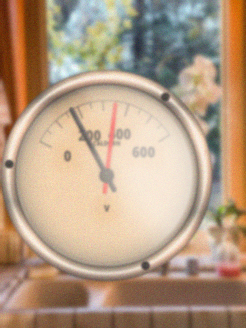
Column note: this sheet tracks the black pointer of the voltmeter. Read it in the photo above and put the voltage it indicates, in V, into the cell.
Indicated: 175 V
